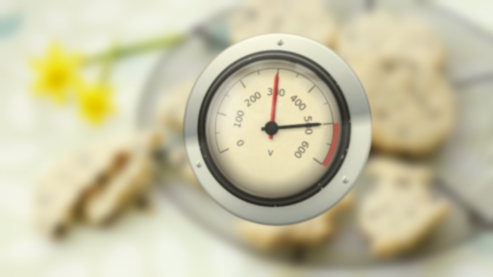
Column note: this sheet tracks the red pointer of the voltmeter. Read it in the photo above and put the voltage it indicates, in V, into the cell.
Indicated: 300 V
